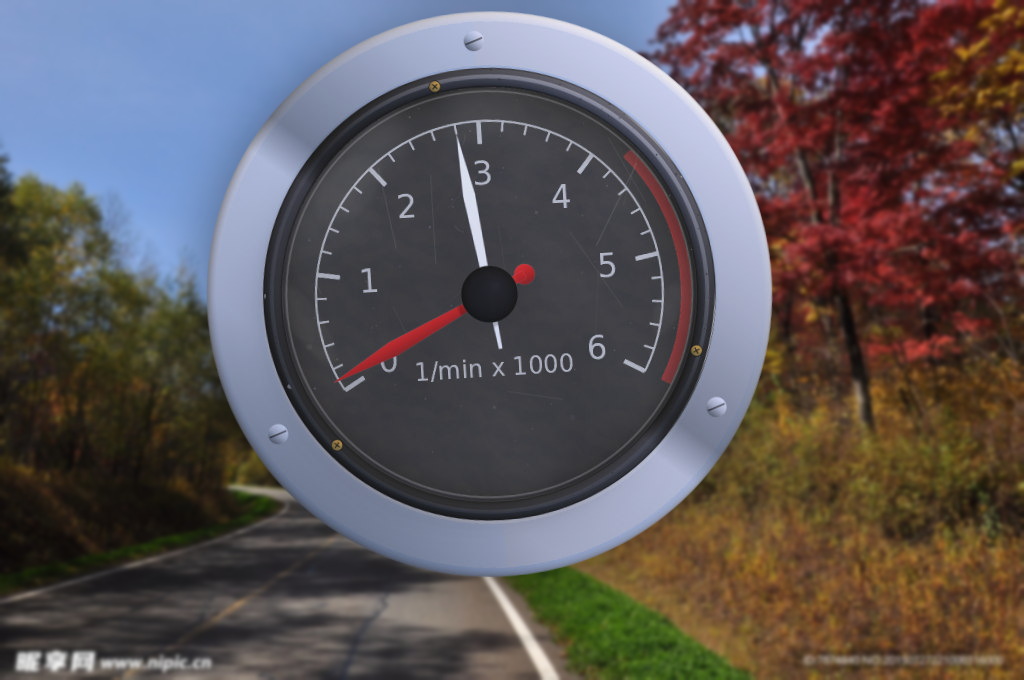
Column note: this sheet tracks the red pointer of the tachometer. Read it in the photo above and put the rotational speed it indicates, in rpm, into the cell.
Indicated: 100 rpm
